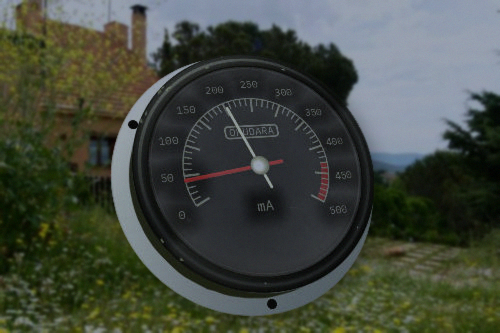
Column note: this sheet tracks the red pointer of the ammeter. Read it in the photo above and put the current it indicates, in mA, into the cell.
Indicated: 40 mA
